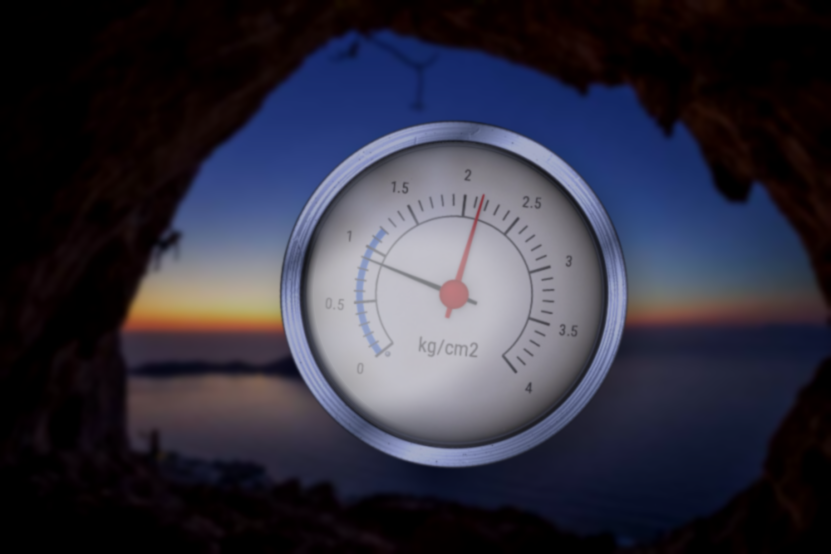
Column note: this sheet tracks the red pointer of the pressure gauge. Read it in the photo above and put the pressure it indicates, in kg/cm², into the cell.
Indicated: 2.15 kg/cm²
